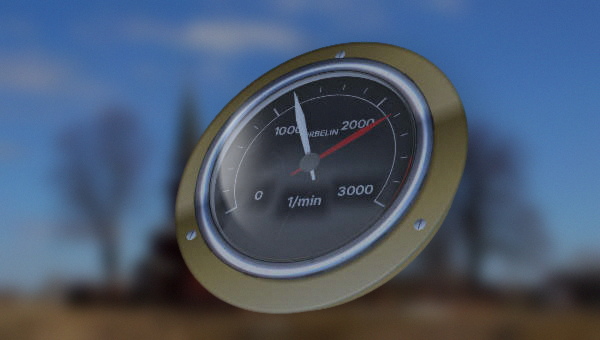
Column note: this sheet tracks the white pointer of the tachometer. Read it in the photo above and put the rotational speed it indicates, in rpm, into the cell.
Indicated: 1200 rpm
